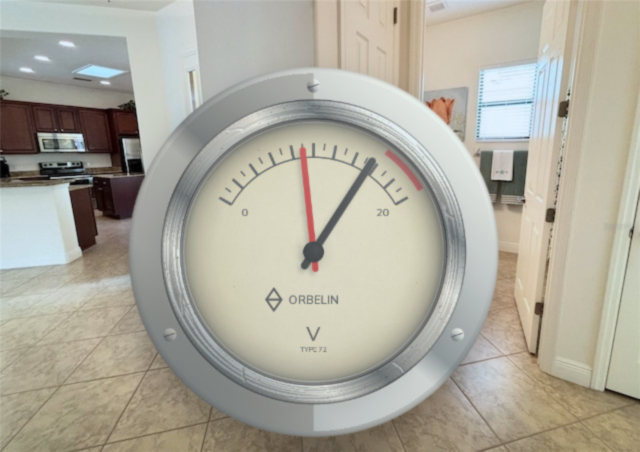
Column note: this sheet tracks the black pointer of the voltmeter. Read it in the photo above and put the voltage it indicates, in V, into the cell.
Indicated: 15.5 V
